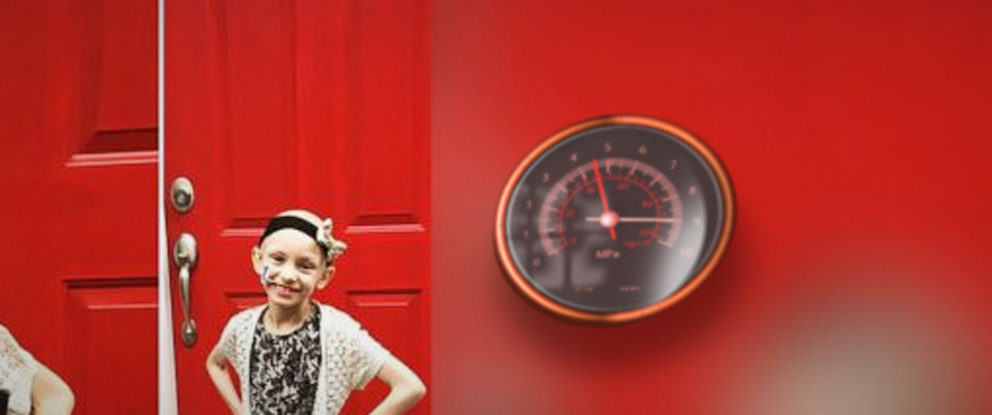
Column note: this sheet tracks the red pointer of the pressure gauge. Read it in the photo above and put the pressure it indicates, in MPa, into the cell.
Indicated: 4.5 MPa
